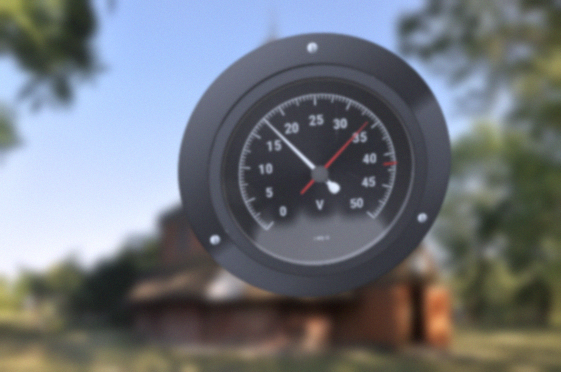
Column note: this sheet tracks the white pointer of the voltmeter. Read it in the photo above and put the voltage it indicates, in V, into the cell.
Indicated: 17.5 V
